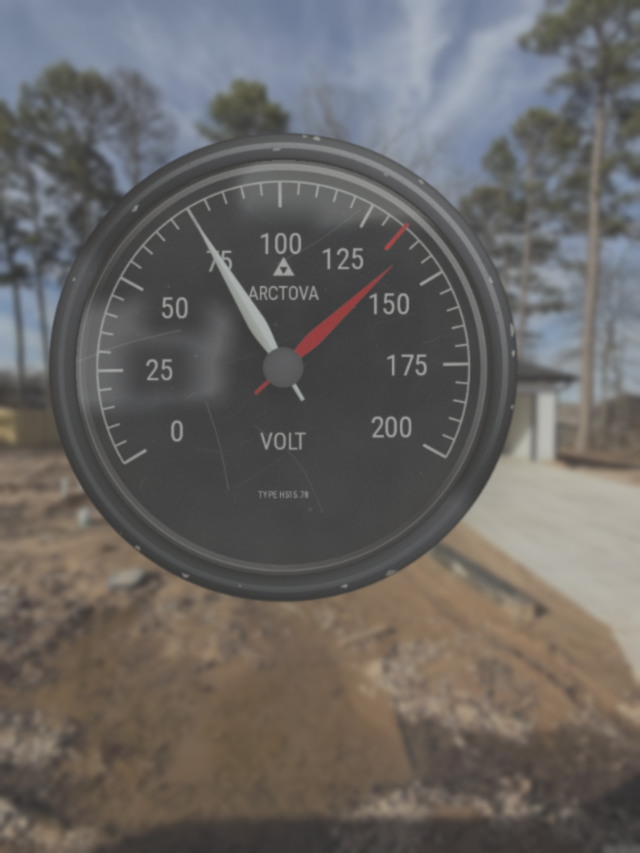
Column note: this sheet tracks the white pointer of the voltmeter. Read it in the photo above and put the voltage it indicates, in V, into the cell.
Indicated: 75 V
